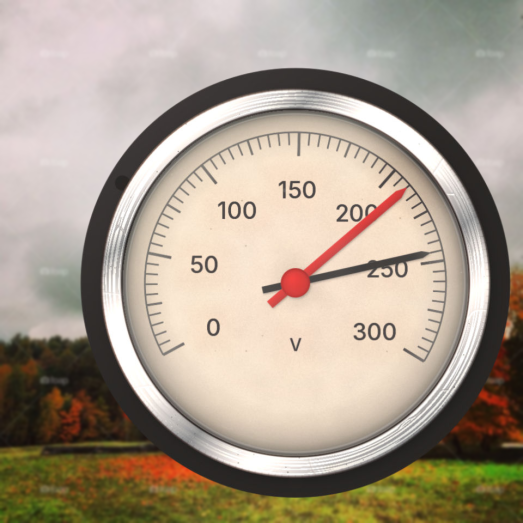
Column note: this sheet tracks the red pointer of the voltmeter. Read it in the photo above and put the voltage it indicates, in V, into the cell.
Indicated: 210 V
